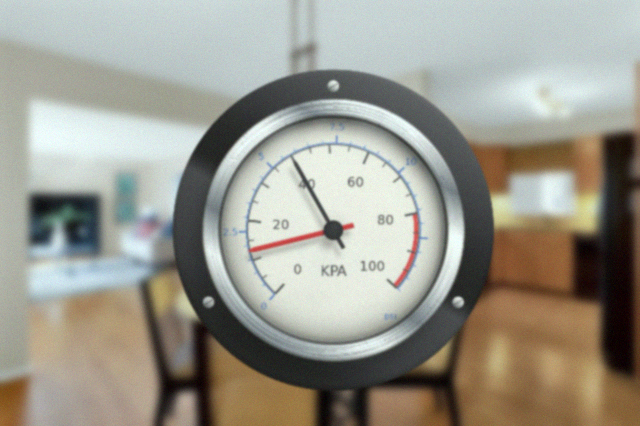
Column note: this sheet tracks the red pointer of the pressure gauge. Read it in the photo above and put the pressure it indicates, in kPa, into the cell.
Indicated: 12.5 kPa
